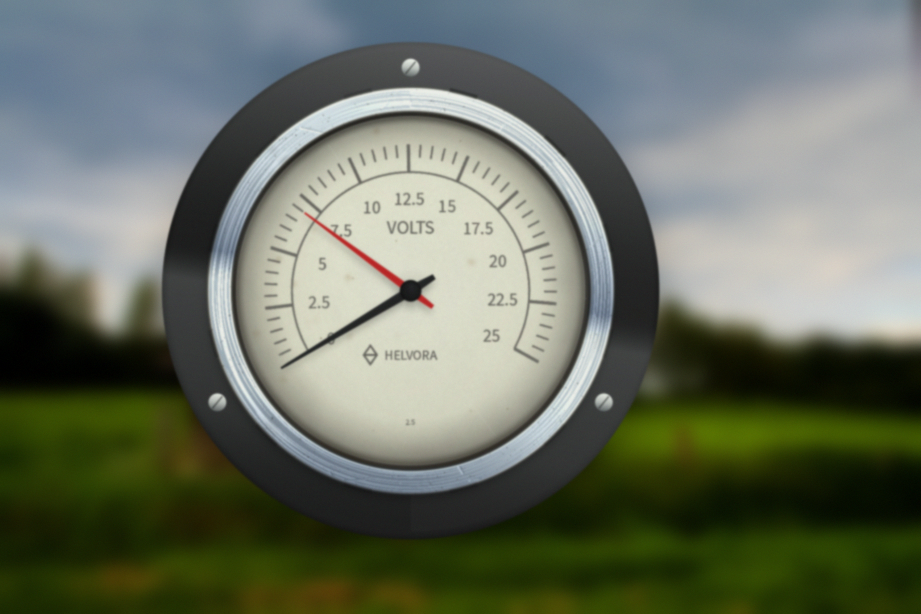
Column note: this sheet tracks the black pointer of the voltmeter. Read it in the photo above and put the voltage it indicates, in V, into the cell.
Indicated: 0 V
